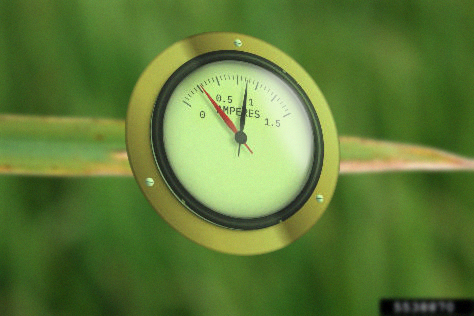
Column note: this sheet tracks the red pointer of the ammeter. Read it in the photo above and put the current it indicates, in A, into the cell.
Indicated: 0.25 A
